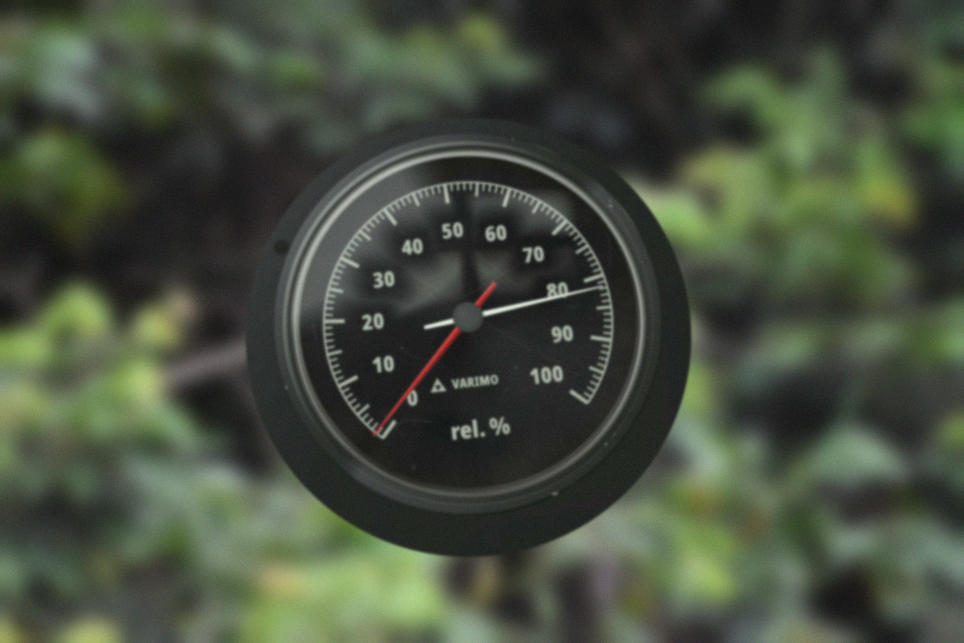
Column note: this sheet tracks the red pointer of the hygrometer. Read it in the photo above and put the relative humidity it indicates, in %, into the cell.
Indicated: 1 %
